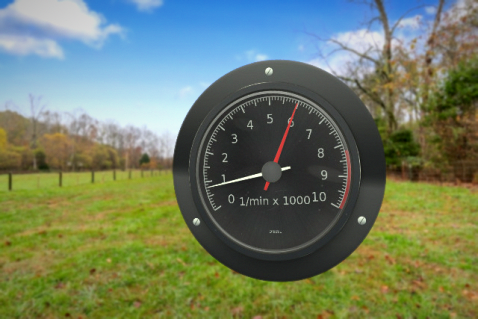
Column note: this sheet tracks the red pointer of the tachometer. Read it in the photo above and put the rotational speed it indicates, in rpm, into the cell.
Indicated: 6000 rpm
